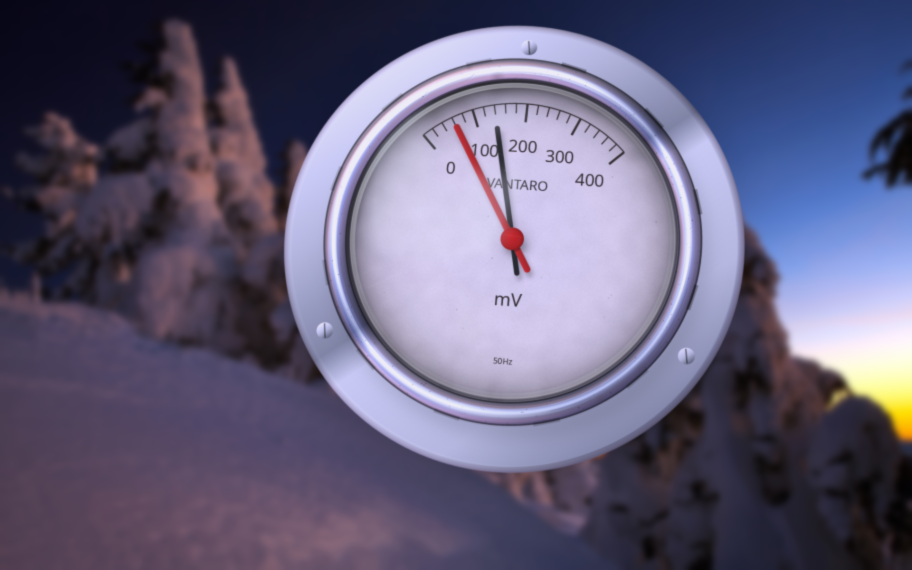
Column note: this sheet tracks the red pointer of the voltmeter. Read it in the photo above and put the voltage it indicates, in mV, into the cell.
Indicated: 60 mV
